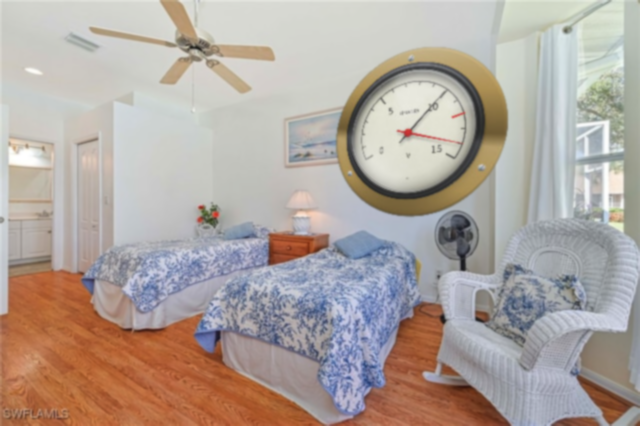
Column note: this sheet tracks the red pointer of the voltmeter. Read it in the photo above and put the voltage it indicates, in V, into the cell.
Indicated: 14 V
